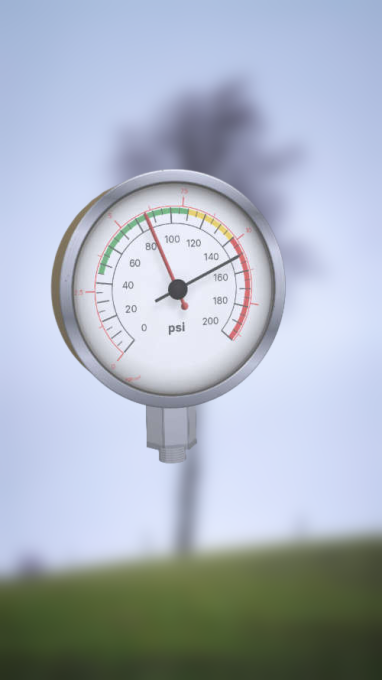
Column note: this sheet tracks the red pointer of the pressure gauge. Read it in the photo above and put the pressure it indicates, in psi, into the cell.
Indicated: 85 psi
